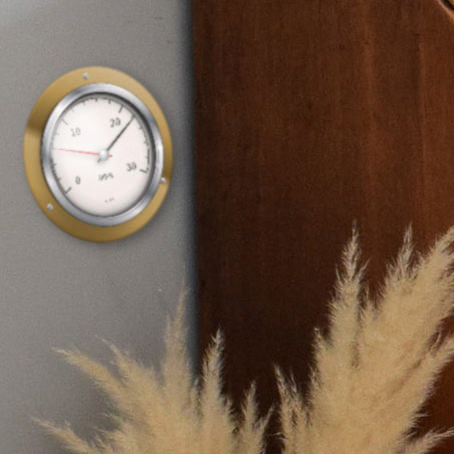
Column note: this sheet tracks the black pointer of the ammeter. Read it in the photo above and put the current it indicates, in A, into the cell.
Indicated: 22 A
